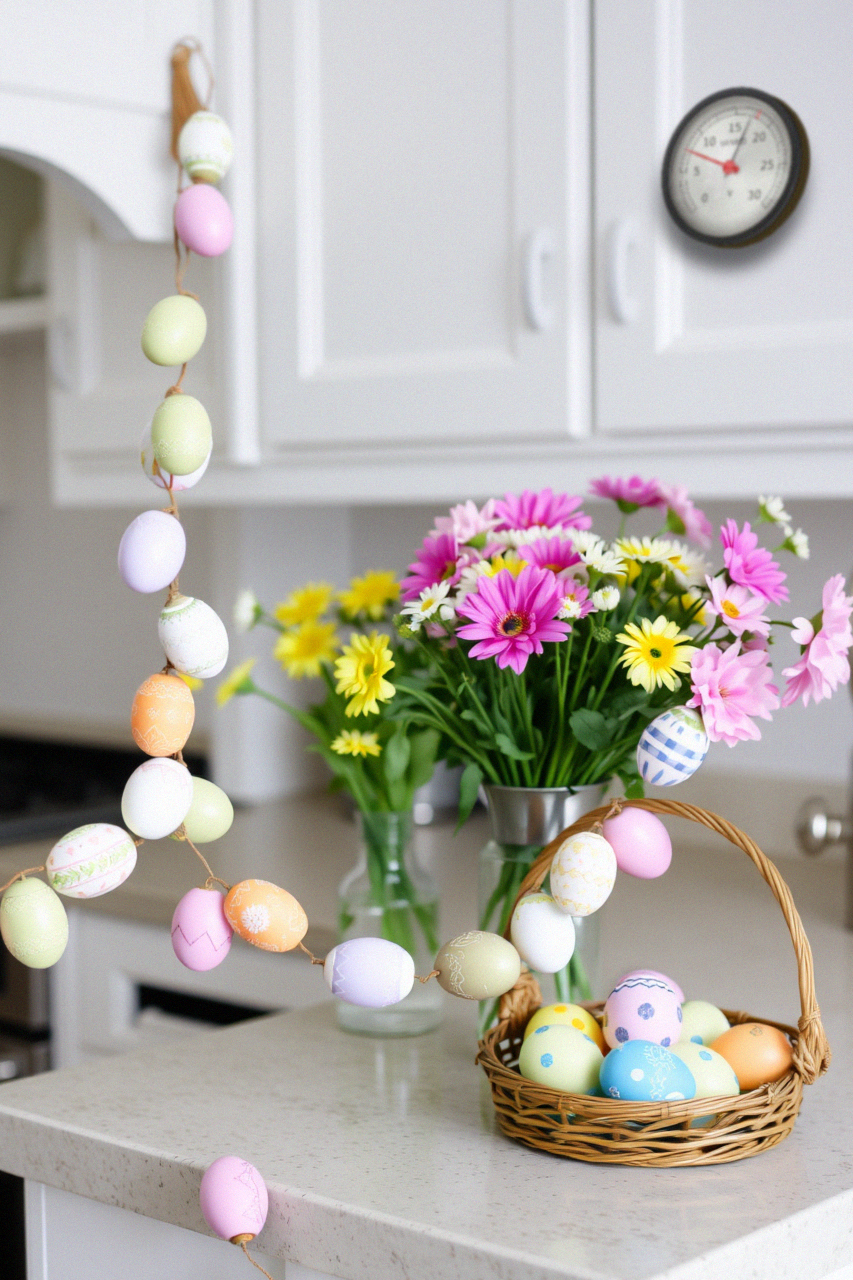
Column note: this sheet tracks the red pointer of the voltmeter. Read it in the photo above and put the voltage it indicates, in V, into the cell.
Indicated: 7.5 V
